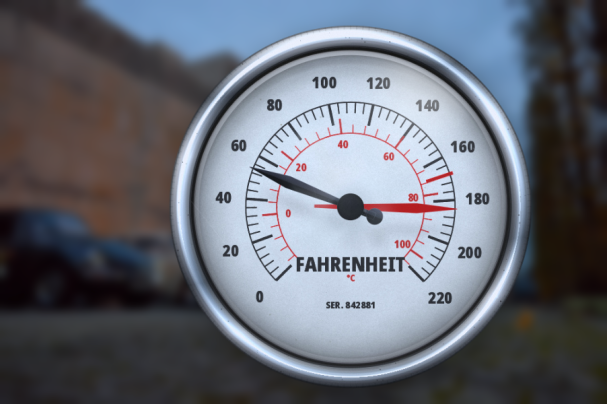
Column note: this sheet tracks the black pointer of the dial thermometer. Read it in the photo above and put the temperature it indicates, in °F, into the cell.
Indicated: 54 °F
